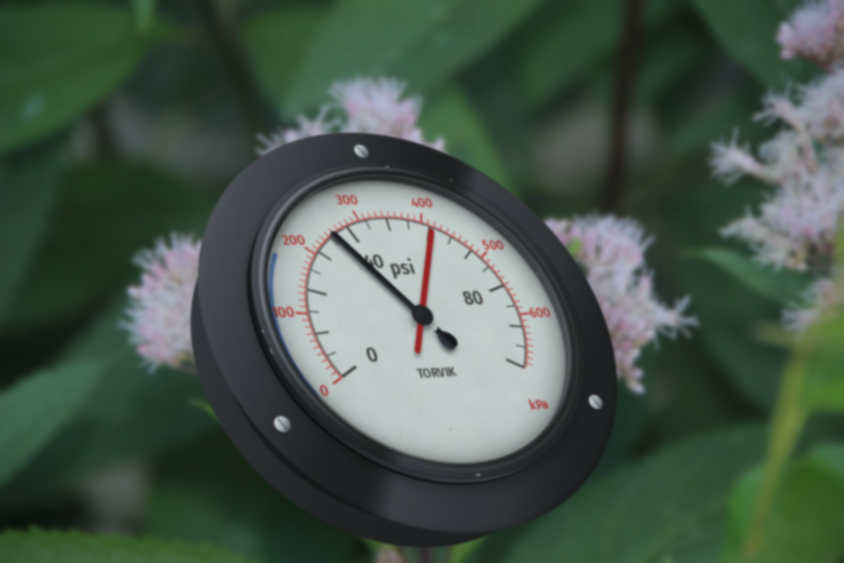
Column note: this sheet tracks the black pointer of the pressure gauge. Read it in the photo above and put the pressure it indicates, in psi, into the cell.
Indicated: 35 psi
